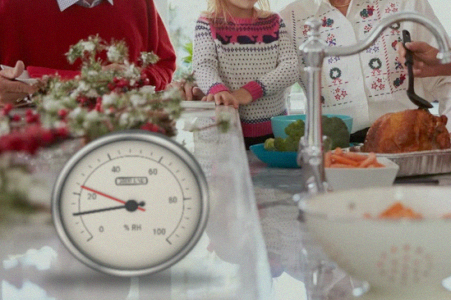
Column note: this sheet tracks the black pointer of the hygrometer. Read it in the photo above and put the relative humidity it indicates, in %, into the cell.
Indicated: 12 %
